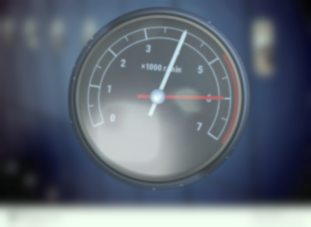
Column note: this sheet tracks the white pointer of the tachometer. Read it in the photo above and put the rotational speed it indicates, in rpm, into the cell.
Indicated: 4000 rpm
